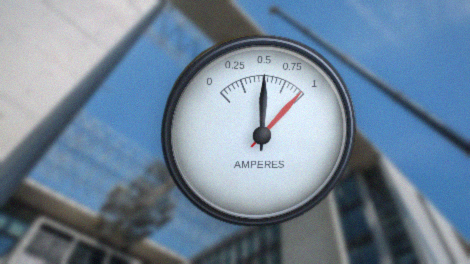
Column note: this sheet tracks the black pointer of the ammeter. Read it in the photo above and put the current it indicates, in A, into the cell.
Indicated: 0.5 A
